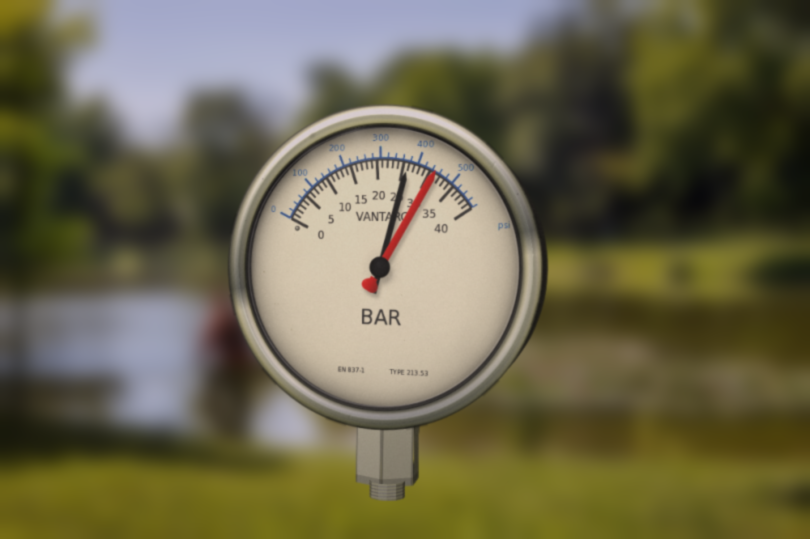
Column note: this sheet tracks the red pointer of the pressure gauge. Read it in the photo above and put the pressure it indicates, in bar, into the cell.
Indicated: 31 bar
